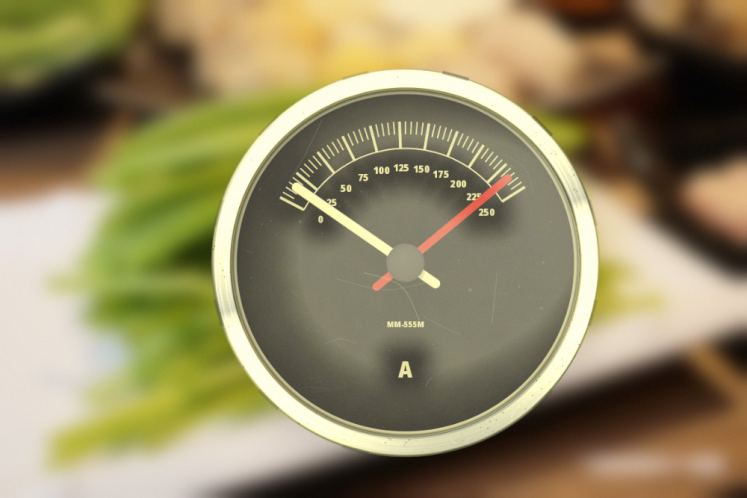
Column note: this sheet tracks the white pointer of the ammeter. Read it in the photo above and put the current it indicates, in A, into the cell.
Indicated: 15 A
